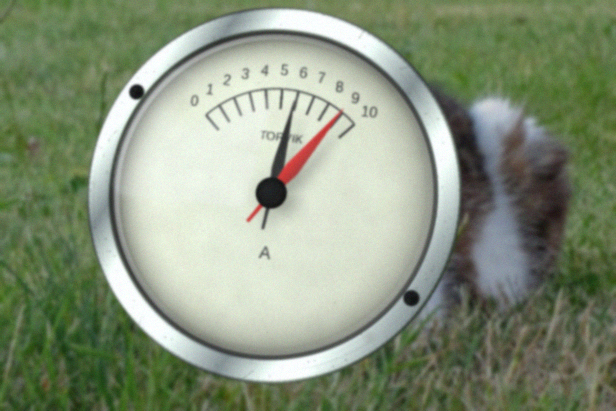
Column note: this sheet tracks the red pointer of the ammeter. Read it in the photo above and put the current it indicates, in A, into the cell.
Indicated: 9 A
